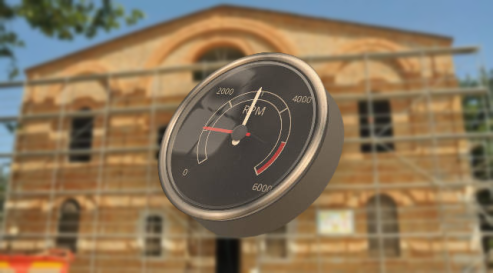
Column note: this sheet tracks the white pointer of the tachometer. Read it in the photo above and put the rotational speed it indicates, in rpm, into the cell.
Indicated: 3000 rpm
